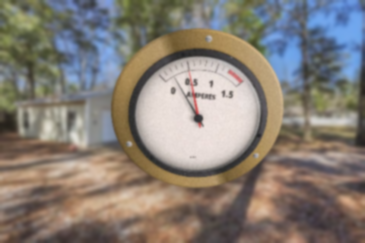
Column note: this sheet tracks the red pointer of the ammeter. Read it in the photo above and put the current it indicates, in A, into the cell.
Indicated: 0.5 A
